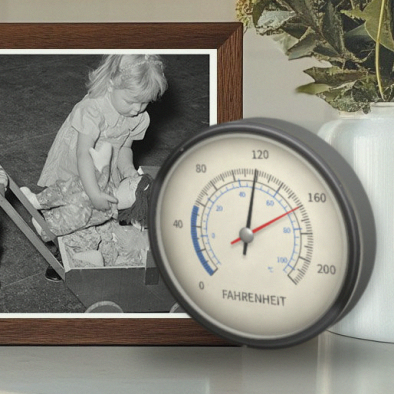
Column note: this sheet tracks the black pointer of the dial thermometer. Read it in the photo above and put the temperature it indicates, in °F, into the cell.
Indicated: 120 °F
